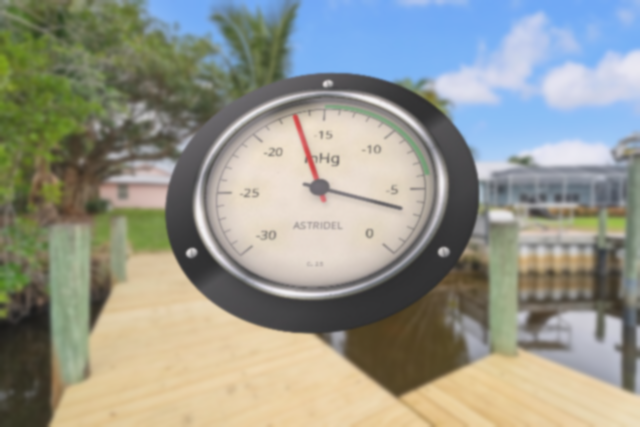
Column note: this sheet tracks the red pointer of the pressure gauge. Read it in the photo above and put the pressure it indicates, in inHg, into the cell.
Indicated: -17 inHg
